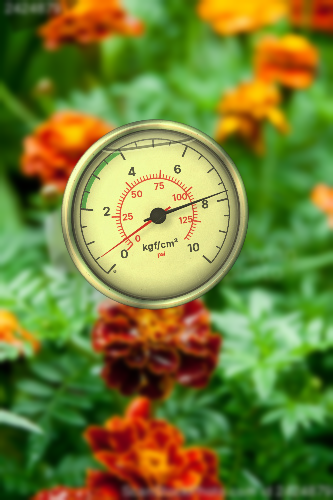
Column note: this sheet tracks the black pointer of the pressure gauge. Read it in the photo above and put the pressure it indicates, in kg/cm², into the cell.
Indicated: 7.75 kg/cm²
